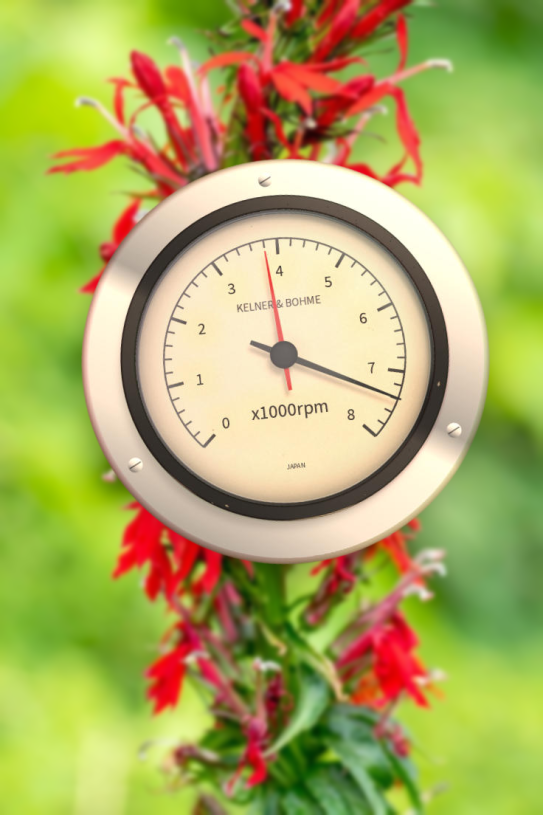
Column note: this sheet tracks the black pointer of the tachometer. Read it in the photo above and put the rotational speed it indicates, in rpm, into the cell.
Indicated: 7400 rpm
